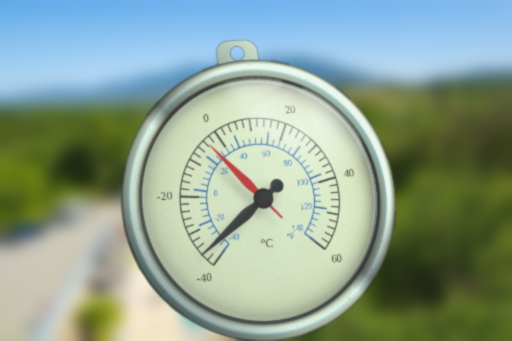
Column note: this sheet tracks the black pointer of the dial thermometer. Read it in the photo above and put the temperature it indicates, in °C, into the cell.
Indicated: -36 °C
